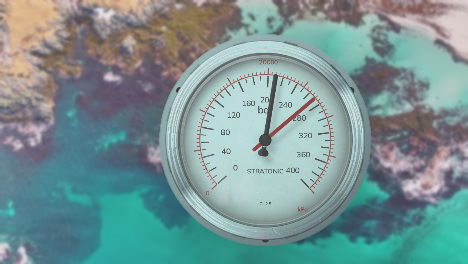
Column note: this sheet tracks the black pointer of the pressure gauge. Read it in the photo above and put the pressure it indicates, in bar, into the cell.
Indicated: 210 bar
